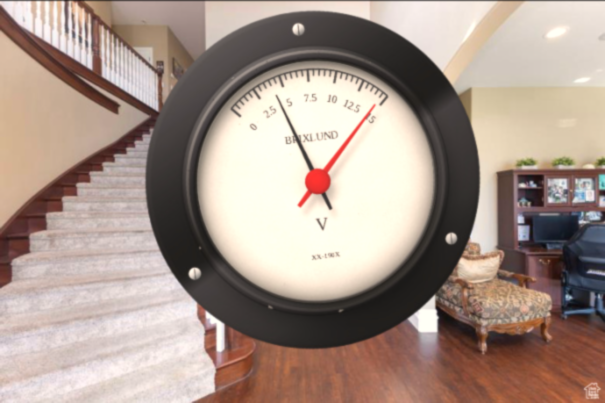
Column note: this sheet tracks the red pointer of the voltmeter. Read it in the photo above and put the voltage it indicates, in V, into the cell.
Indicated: 14.5 V
